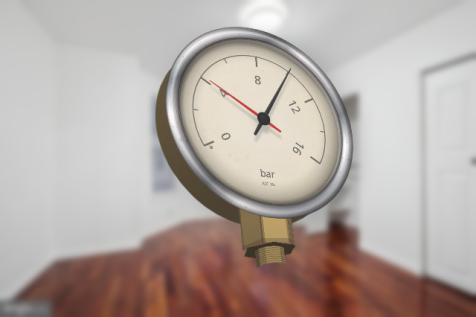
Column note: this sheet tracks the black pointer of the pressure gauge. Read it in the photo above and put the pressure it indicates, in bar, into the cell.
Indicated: 10 bar
